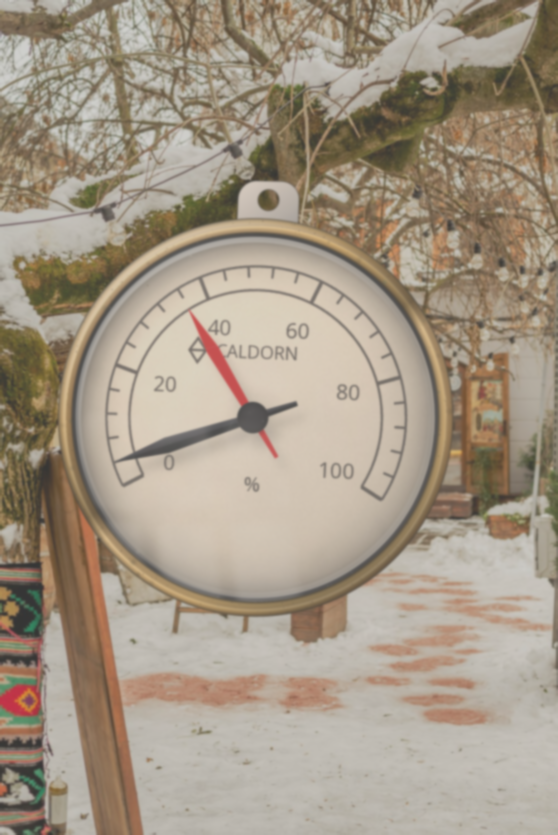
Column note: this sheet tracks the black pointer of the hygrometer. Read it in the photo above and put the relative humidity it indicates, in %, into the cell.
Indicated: 4 %
